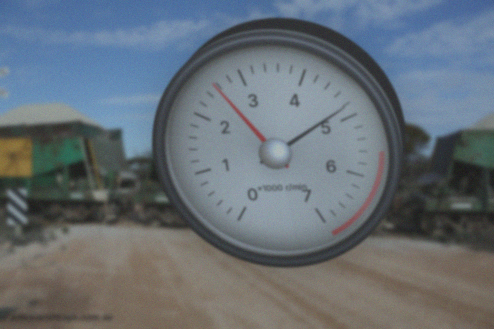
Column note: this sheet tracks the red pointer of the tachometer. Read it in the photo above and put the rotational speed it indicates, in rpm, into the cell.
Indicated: 2600 rpm
